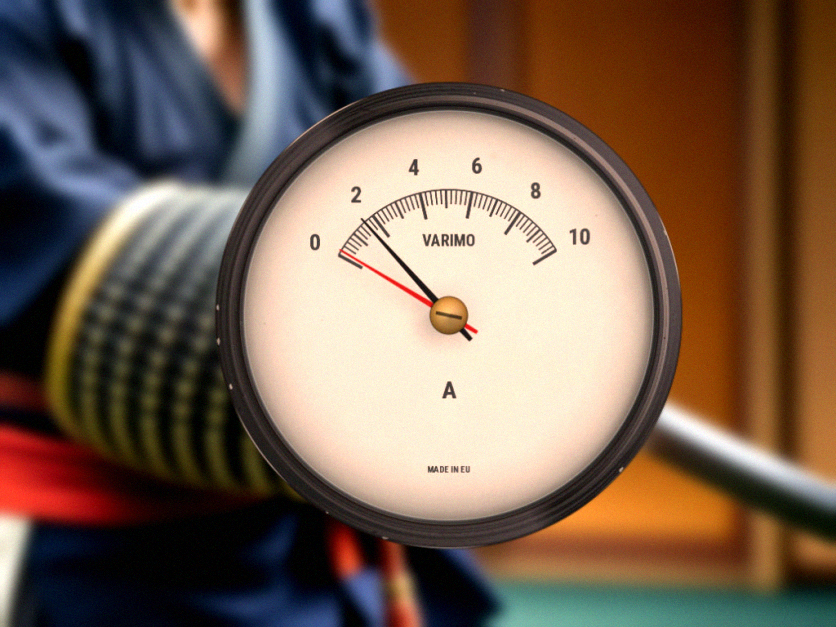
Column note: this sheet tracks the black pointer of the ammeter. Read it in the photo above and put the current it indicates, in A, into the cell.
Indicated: 1.6 A
